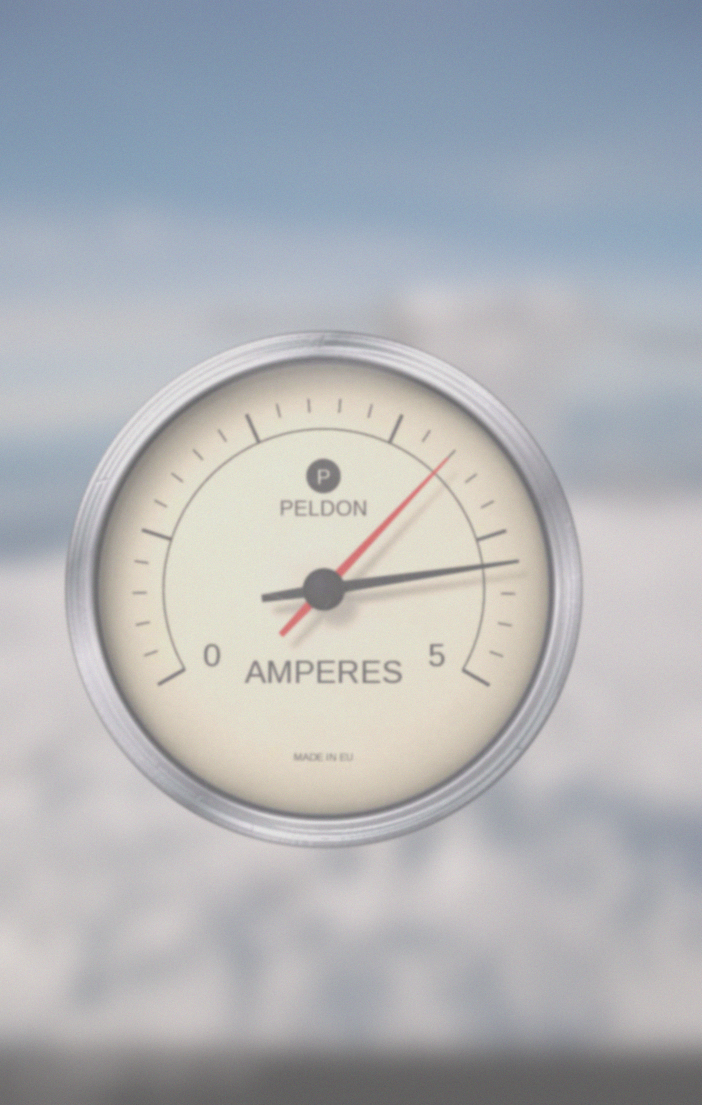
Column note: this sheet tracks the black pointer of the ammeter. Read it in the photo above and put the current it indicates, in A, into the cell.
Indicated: 4.2 A
